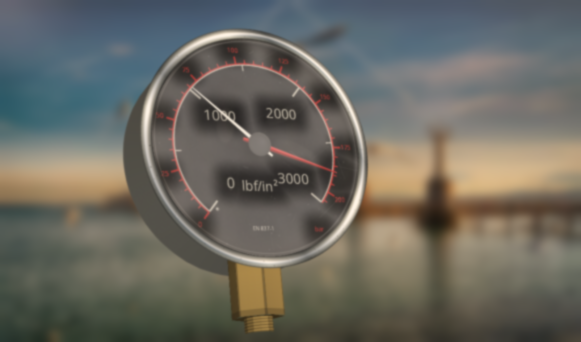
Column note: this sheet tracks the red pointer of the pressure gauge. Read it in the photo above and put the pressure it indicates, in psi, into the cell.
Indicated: 2750 psi
